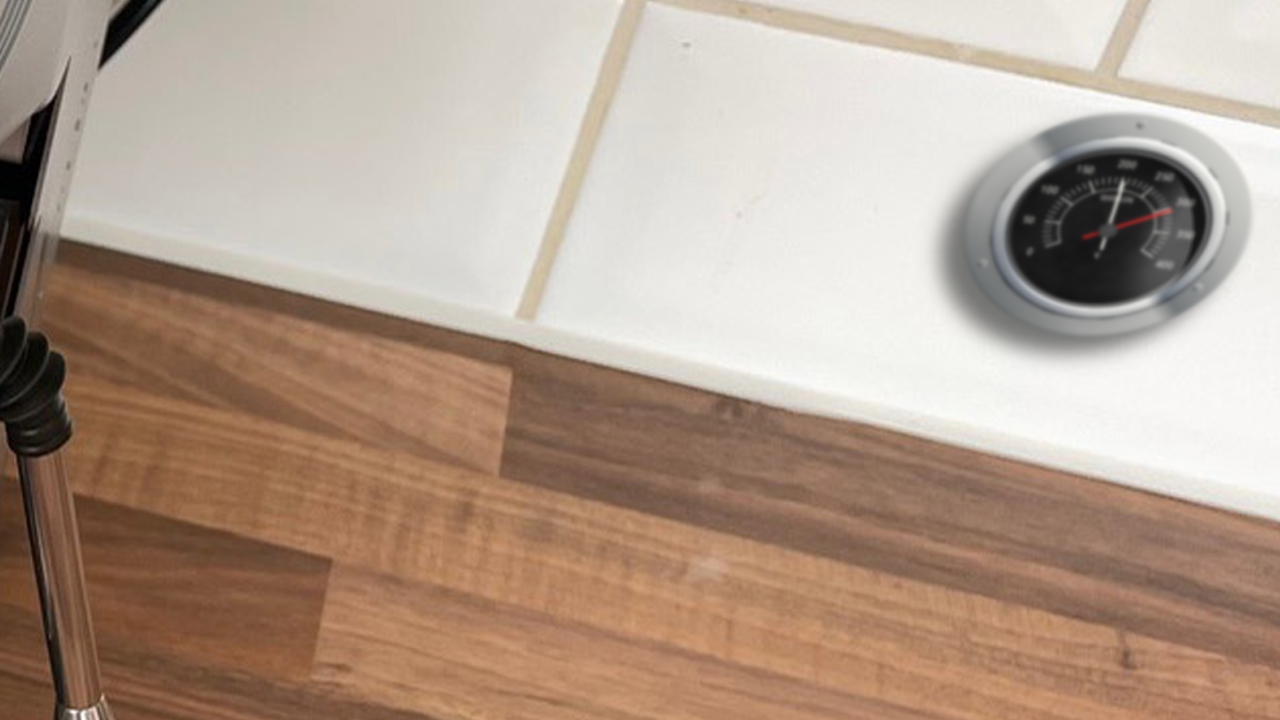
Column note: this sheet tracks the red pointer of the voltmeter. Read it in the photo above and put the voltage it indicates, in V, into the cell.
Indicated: 300 V
